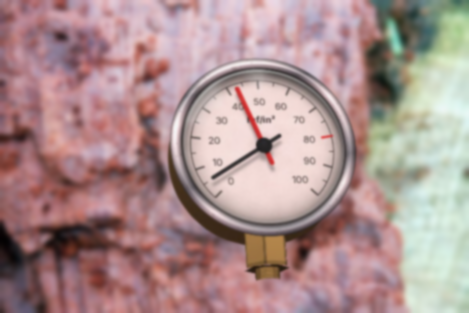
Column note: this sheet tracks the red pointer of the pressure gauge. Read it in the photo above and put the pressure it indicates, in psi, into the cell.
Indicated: 42.5 psi
